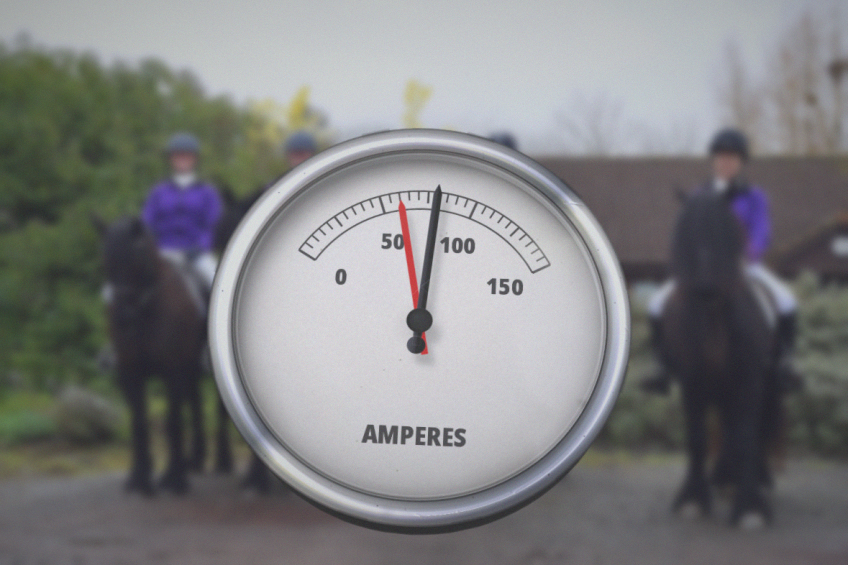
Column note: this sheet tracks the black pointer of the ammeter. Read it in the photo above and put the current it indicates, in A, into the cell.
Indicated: 80 A
